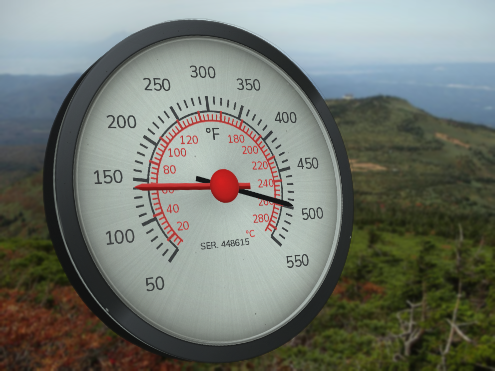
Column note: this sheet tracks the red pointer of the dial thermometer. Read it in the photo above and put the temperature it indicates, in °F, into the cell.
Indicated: 140 °F
